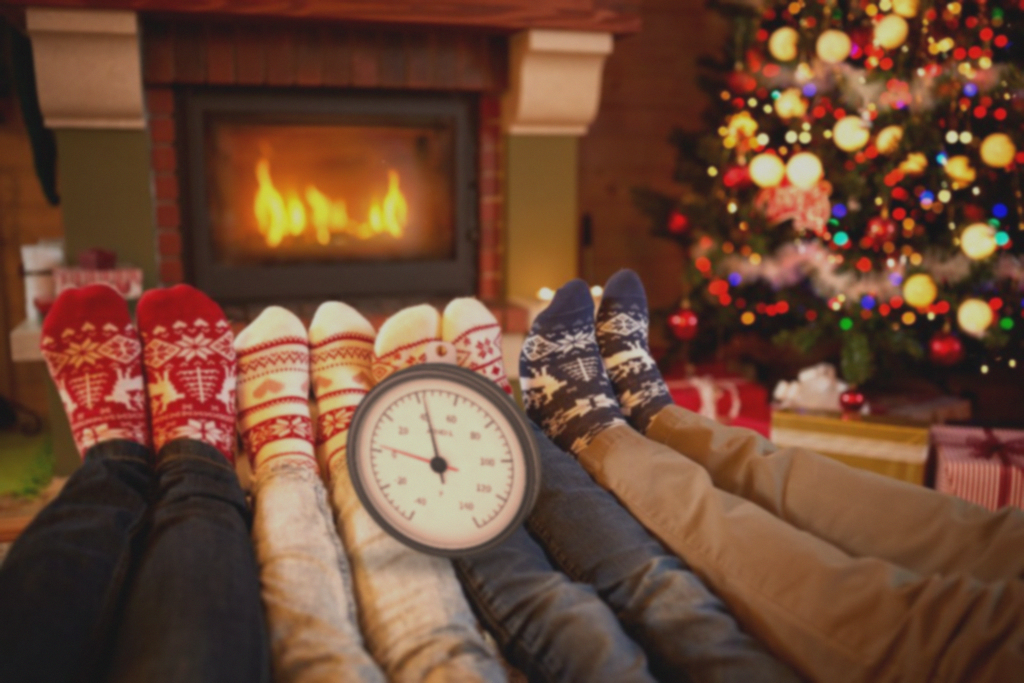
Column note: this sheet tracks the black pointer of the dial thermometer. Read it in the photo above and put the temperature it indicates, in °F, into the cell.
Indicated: 44 °F
